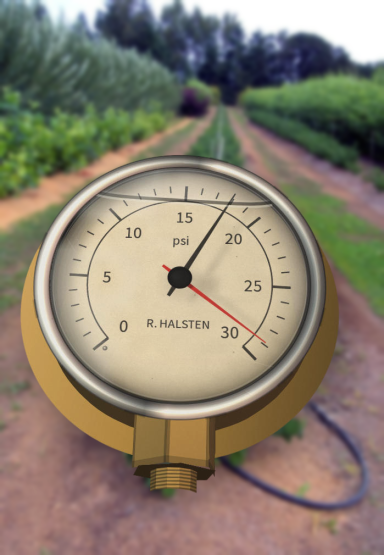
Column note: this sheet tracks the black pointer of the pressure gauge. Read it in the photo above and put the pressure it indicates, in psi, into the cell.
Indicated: 18 psi
